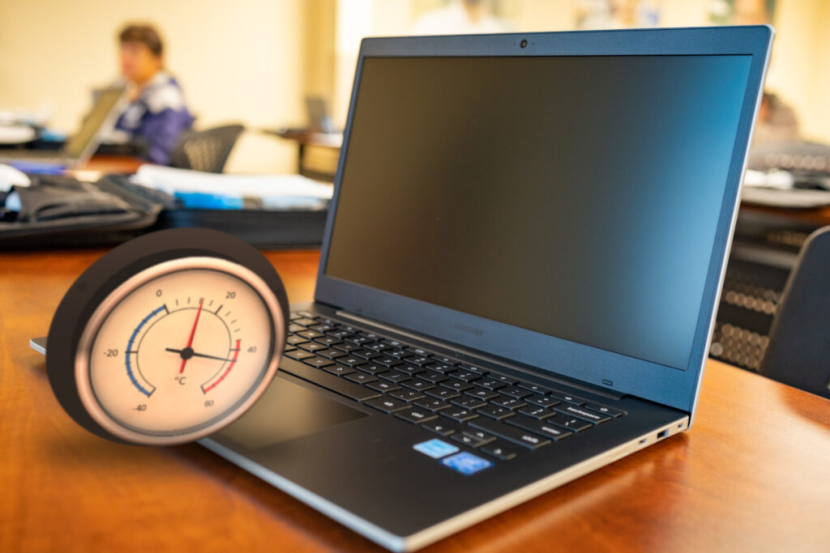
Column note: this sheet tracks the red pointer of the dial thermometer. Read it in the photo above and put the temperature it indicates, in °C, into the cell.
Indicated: 12 °C
